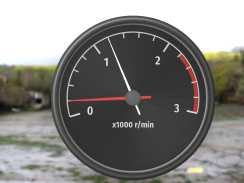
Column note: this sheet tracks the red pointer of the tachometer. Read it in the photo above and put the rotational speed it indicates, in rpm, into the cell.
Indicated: 200 rpm
